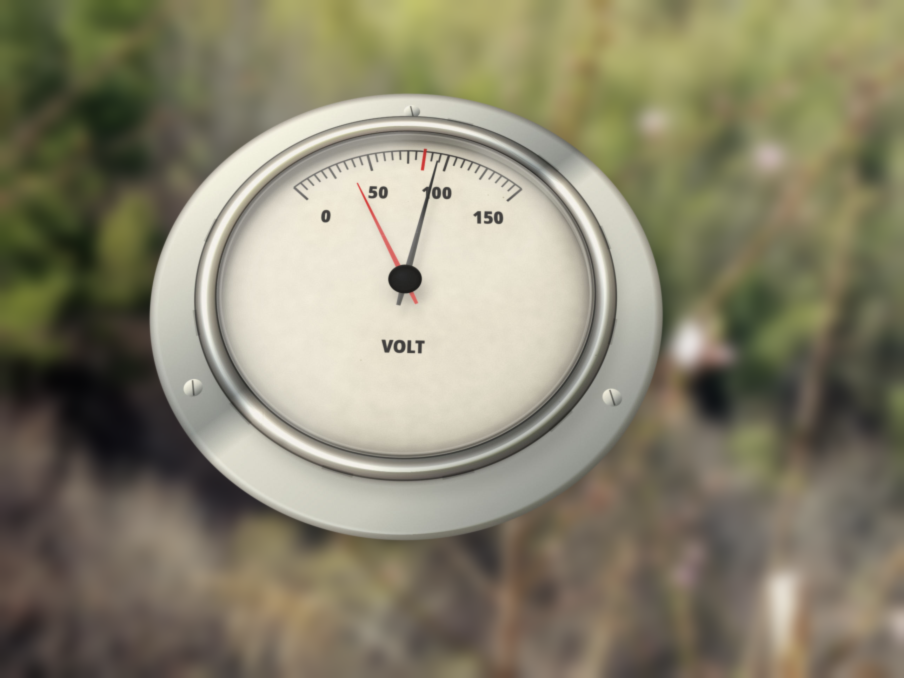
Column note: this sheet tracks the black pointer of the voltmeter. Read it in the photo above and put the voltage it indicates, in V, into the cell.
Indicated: 95 V
